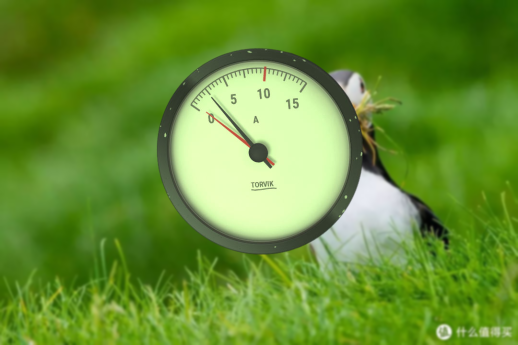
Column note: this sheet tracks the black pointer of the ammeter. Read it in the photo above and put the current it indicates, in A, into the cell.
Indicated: 2.5 A
